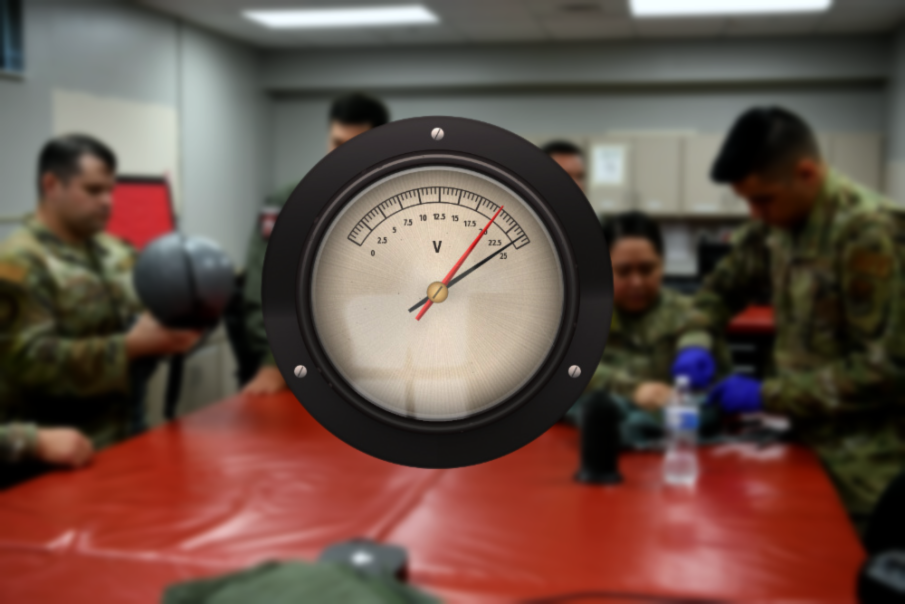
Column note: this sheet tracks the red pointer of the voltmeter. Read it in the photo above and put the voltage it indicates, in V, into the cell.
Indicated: 20 V
